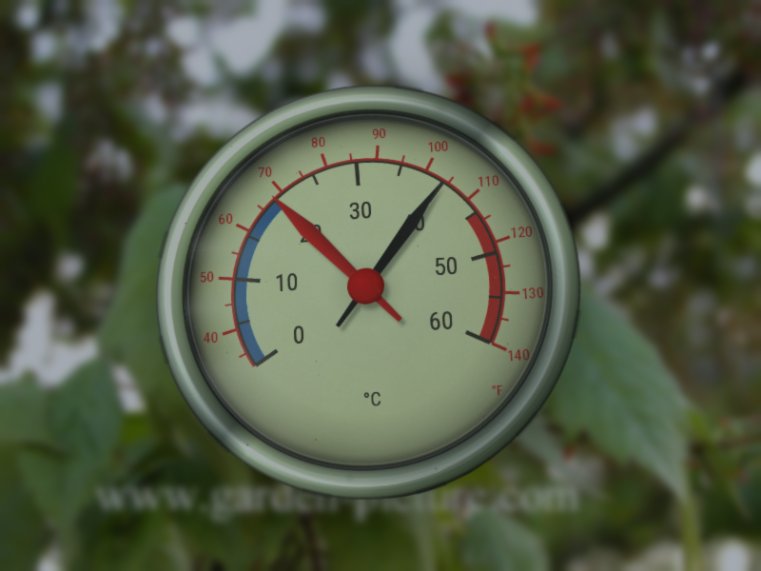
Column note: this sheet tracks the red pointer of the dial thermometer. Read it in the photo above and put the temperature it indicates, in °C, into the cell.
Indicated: 20 °C
